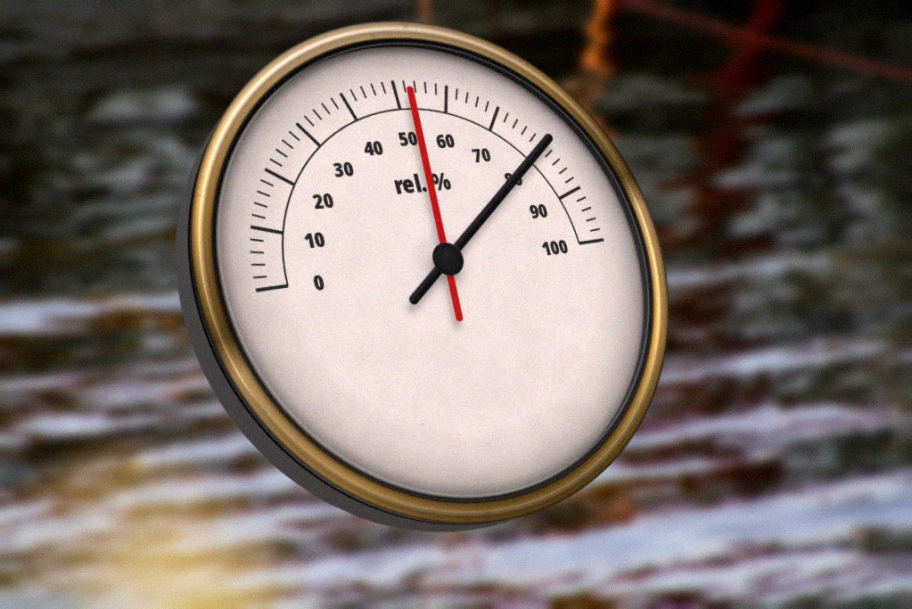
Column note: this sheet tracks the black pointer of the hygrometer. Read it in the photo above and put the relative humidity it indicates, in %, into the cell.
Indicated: 80 %
